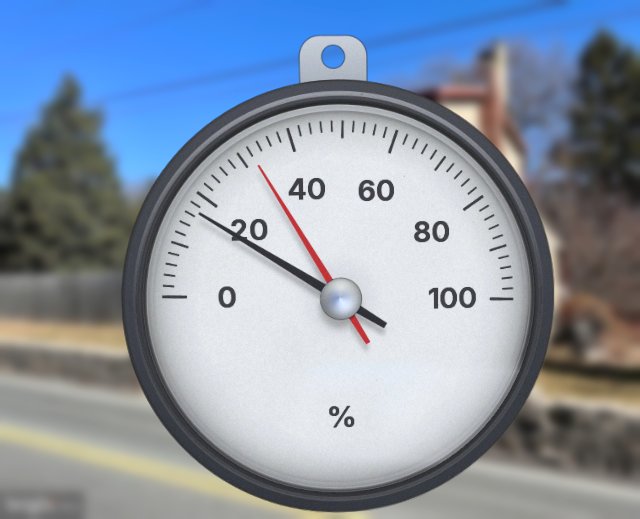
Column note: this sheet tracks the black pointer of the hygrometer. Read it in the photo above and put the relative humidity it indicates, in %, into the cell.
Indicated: 17 %
